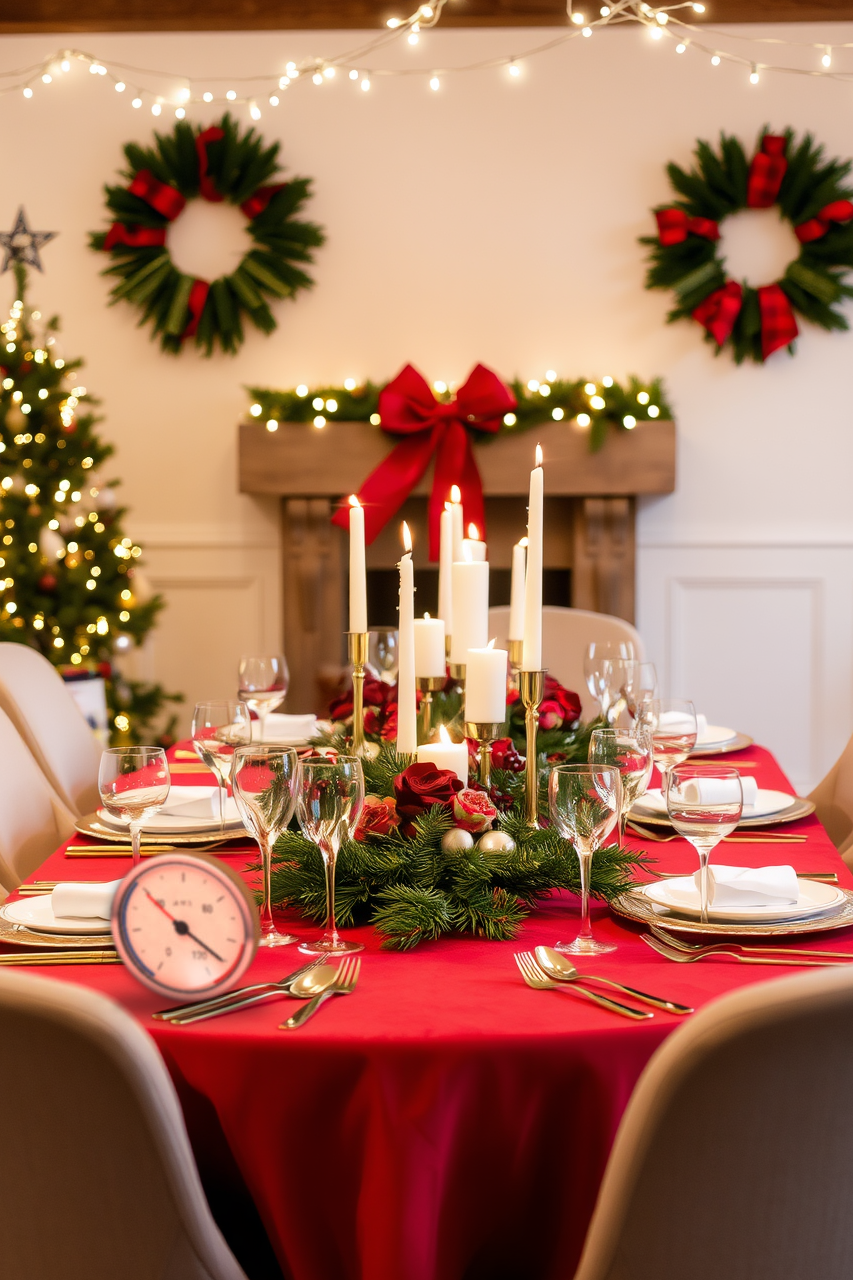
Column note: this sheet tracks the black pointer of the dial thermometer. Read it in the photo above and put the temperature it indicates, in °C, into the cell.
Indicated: 110 °C
